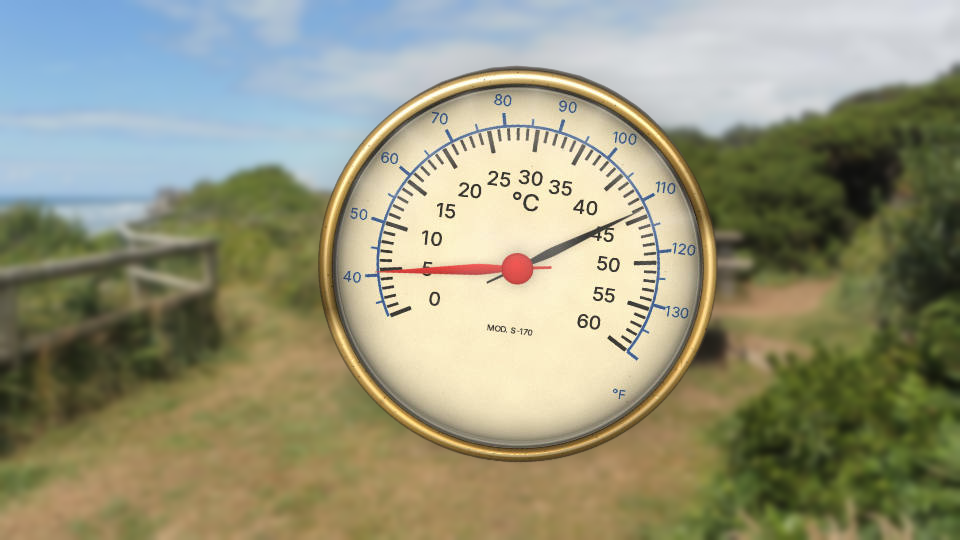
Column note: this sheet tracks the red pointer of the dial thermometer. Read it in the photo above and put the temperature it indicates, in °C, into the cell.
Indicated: 5 °C
